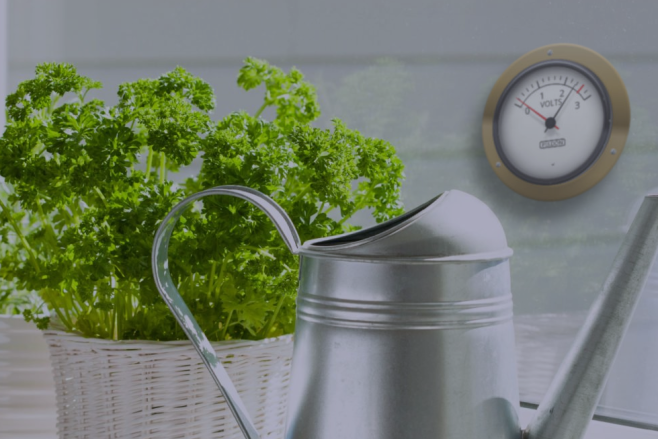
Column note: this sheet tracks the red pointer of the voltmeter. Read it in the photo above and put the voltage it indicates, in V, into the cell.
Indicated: 0.2 V
